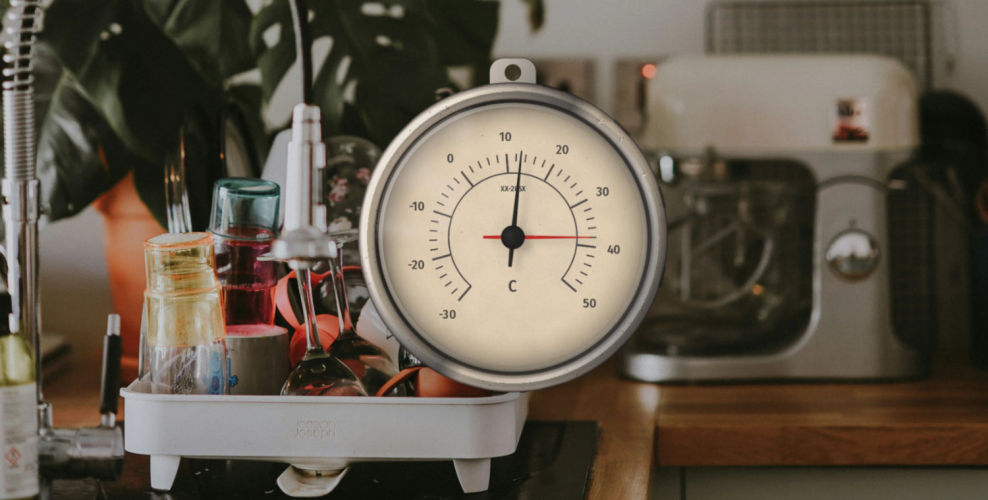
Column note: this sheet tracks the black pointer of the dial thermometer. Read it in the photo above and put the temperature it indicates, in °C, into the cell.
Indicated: 13 °C
